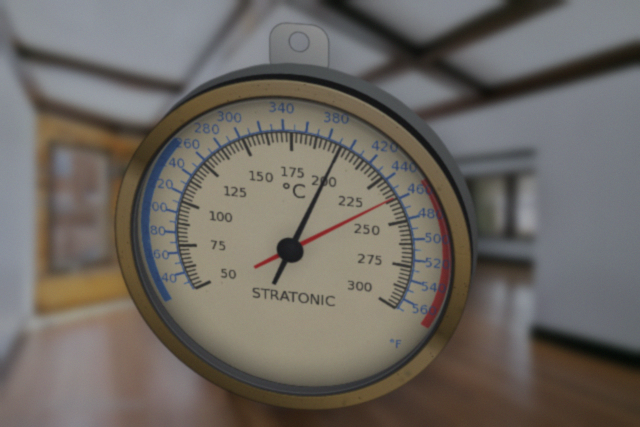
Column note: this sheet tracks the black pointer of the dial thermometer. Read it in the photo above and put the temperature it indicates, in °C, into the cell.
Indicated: 200 °C
